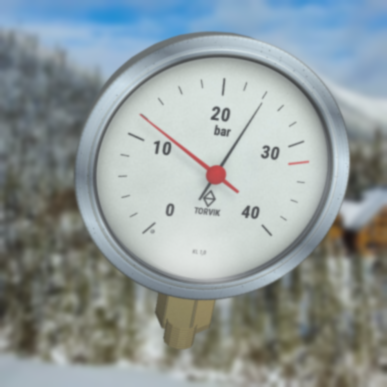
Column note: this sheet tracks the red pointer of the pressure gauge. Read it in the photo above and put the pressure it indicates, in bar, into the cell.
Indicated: 12 bar
